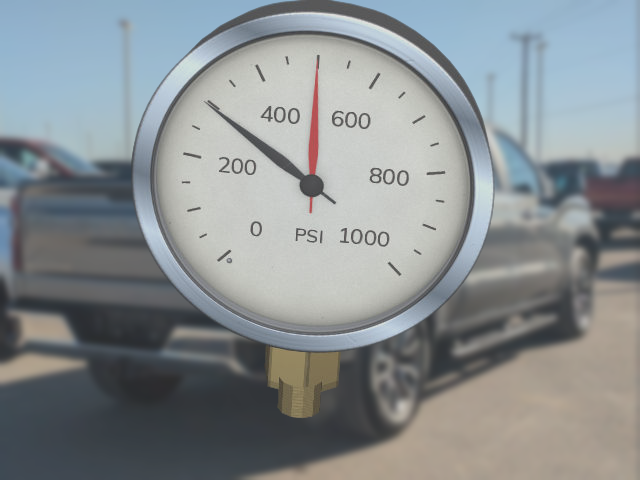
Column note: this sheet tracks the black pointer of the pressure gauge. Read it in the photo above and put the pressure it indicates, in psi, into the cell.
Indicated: 300 psi
